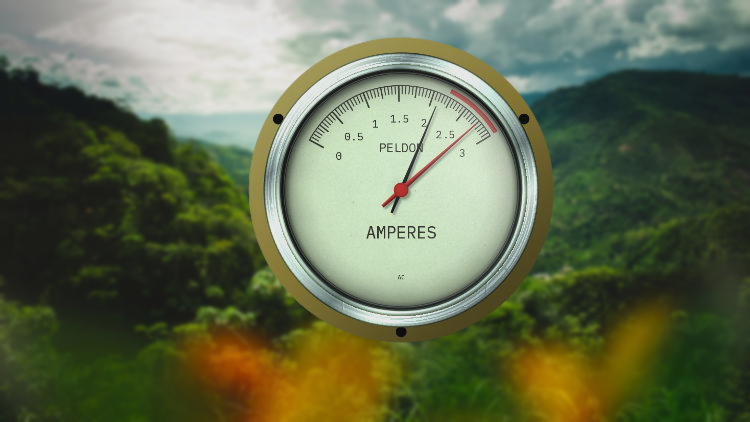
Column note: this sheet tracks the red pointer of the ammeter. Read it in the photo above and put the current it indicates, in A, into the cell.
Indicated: 2.75 A
